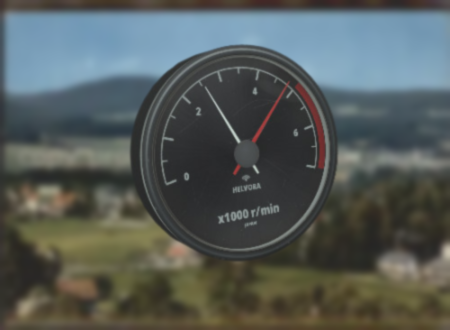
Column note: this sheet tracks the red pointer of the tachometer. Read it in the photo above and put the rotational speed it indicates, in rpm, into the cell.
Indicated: 4750 rpm
